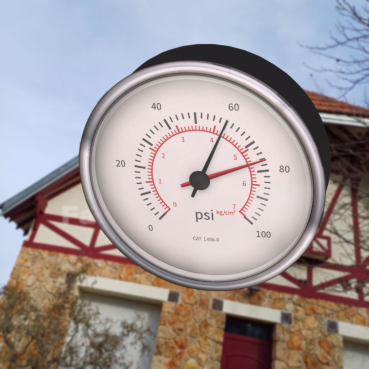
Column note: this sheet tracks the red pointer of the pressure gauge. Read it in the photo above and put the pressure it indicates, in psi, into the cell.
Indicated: 76 psi
